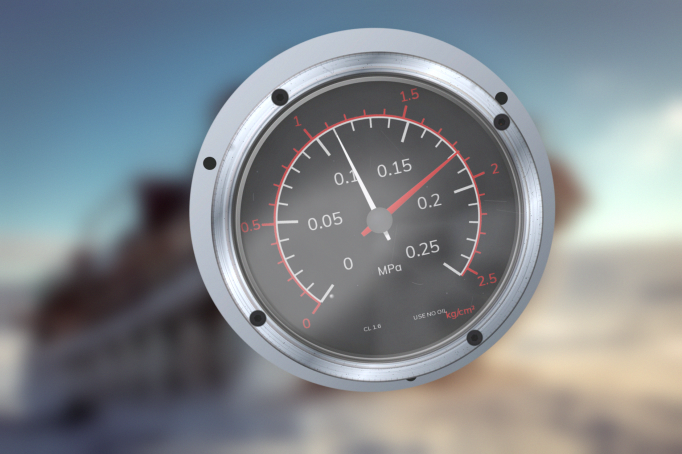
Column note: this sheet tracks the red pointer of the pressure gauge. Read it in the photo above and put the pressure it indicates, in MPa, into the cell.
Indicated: 0.18 MPa
